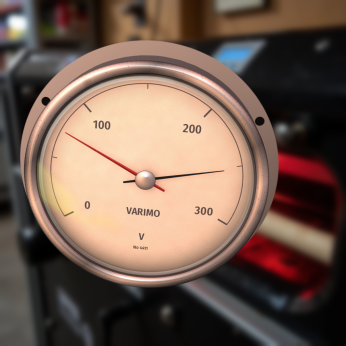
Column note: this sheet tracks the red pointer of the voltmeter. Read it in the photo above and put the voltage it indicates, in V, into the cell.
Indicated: 75 V
